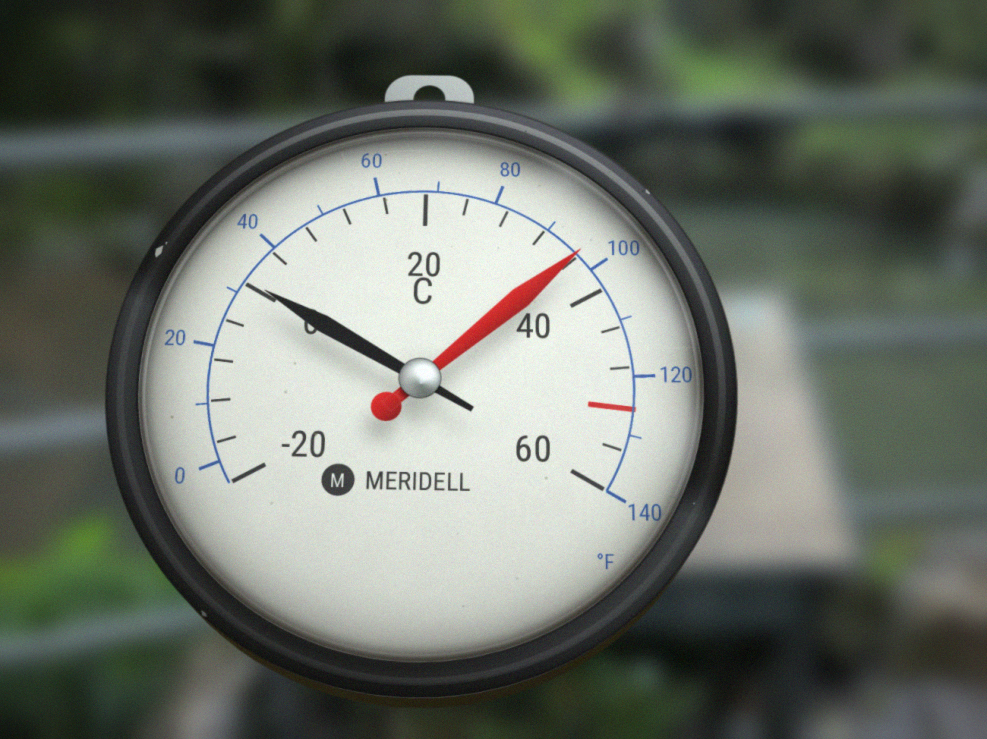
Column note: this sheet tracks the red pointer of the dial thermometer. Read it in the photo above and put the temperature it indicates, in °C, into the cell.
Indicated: 36 °C
